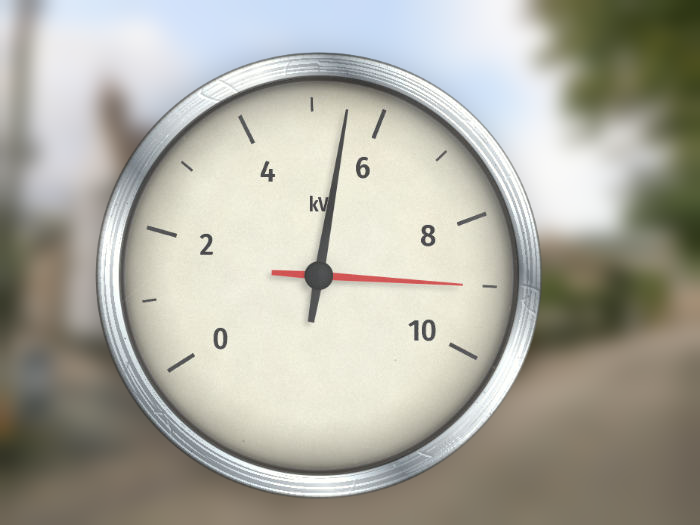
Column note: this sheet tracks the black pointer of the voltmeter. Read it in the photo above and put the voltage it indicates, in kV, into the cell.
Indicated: 5.5 kV
